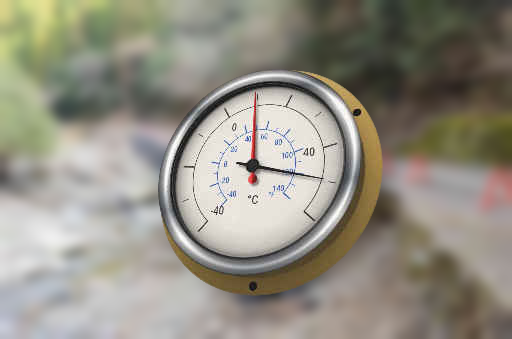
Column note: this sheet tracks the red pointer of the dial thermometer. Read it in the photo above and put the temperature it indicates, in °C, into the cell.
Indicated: 10 °C
